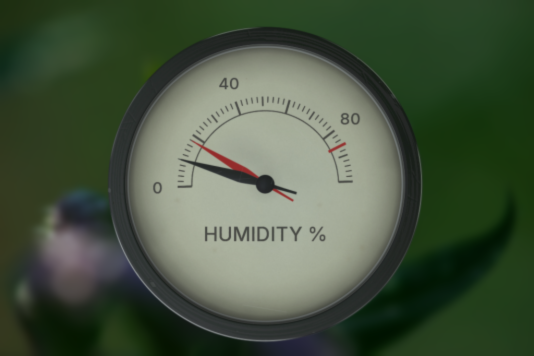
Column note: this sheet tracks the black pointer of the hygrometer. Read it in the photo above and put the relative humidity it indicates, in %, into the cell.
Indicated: 10 %
